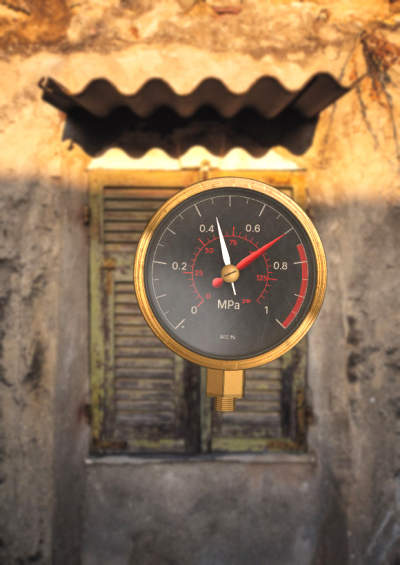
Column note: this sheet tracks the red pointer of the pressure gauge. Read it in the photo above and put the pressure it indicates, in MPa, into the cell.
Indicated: 0.7 MPa
